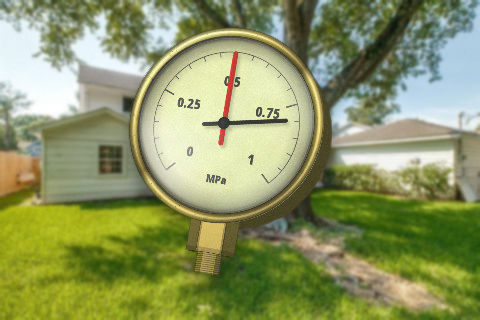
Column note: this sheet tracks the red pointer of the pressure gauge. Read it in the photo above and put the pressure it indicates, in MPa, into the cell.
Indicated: 0.5 MPa
